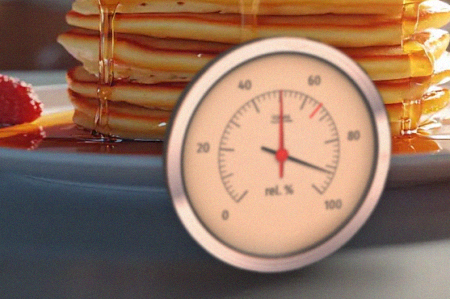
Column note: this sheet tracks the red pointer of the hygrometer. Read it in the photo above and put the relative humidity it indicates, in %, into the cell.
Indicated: 50 %
